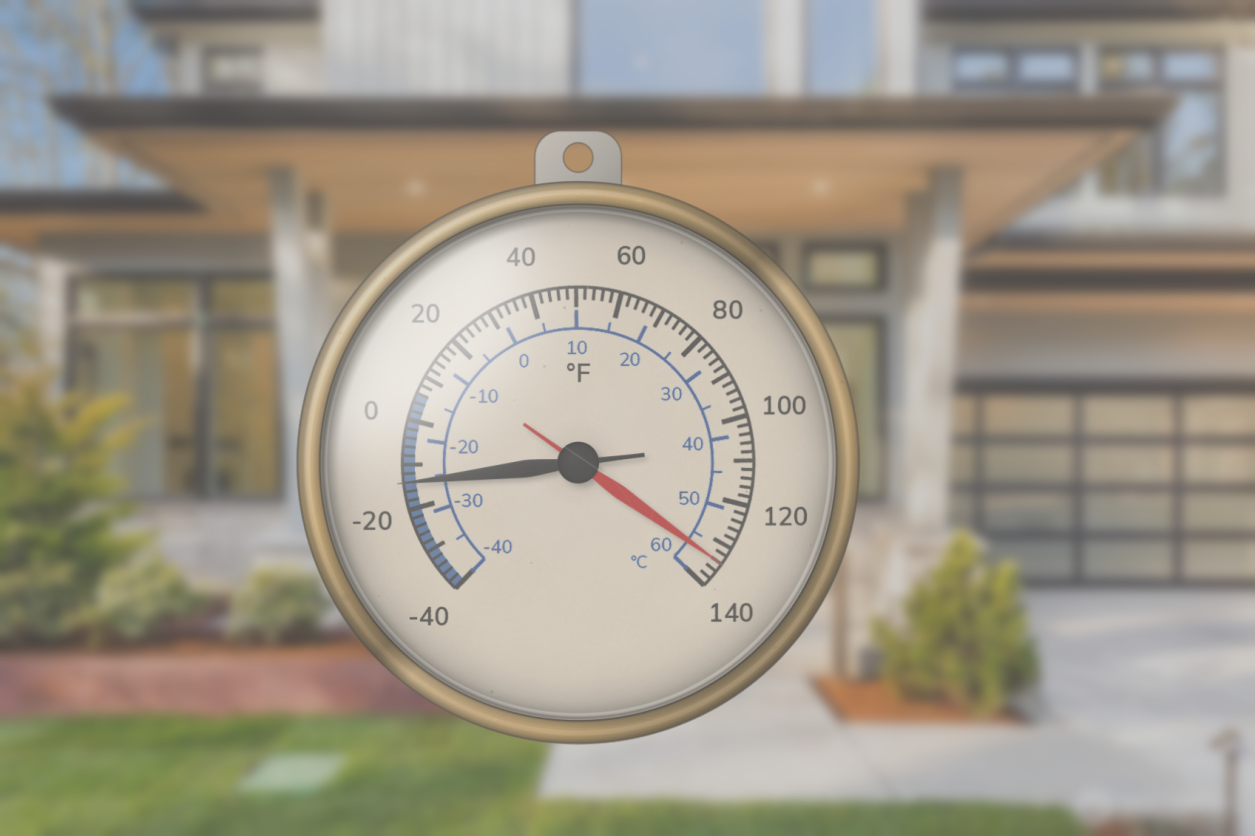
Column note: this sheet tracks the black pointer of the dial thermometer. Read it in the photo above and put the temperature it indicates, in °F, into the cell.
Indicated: -14 °F
